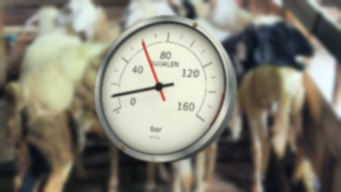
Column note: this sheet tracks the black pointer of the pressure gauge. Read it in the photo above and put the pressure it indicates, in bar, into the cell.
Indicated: 10 bar
